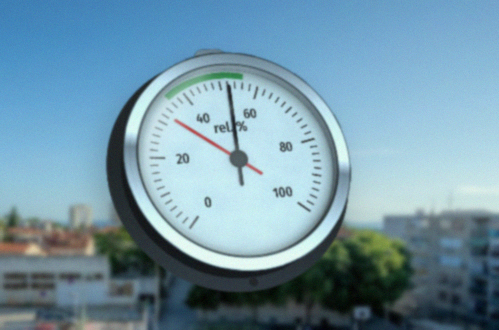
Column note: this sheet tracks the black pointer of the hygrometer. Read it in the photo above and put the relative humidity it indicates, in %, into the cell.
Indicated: 52 %
